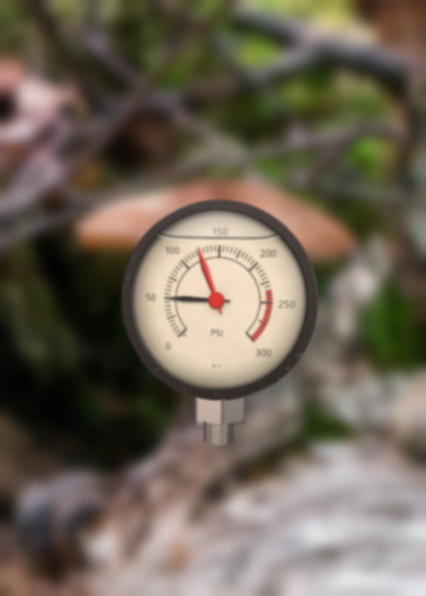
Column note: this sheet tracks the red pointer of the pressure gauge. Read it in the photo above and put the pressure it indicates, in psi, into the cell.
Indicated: 125 psi
